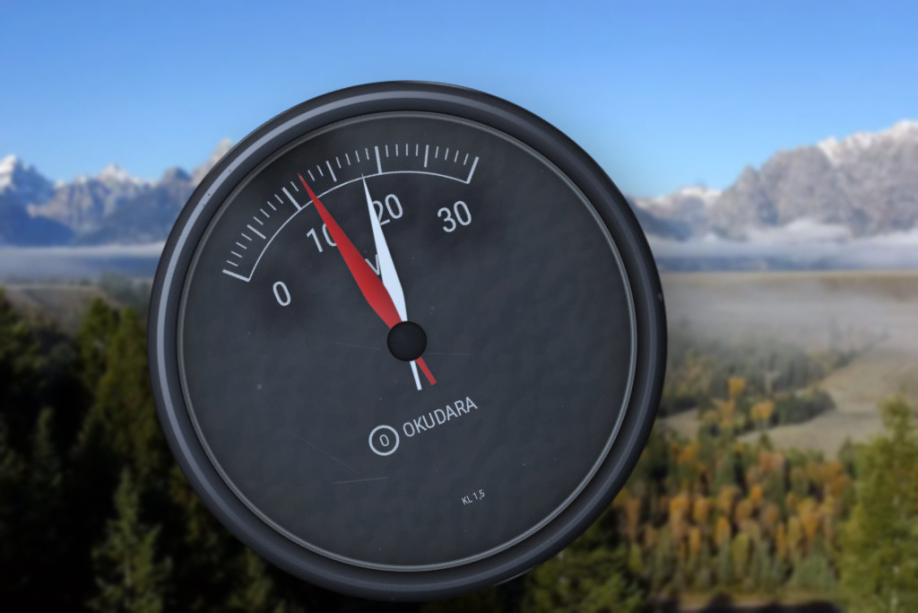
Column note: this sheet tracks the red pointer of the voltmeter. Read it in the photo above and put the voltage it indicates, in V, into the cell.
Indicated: 12 V
